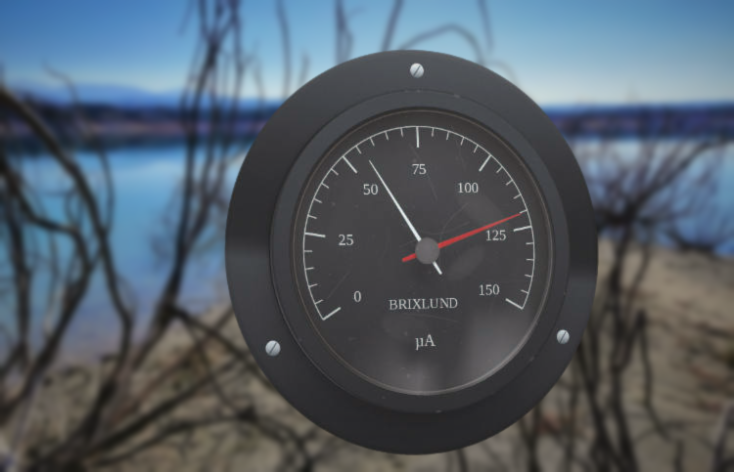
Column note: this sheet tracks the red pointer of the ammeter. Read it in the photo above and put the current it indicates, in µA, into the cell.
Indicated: 120 µA
